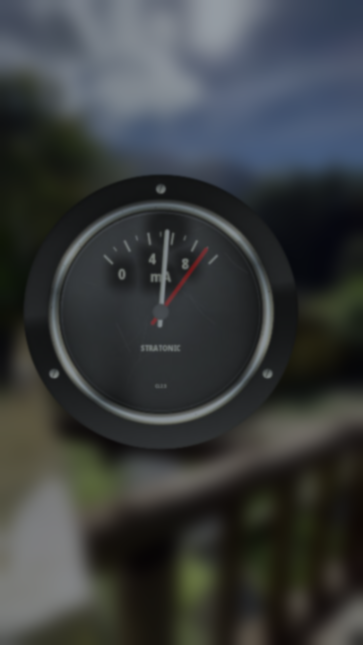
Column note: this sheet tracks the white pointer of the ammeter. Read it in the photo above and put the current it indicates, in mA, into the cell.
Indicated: 5.5 mA
